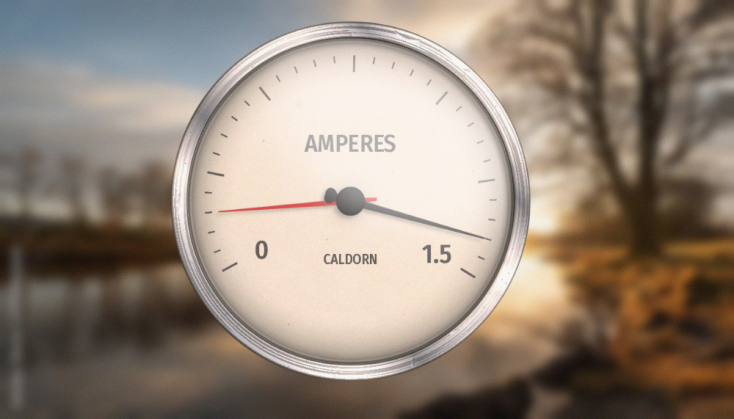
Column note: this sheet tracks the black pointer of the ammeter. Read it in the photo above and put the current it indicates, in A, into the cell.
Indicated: 1.4 A
